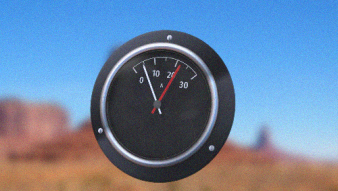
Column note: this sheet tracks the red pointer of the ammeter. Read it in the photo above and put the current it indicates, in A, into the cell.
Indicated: 22.5 A
